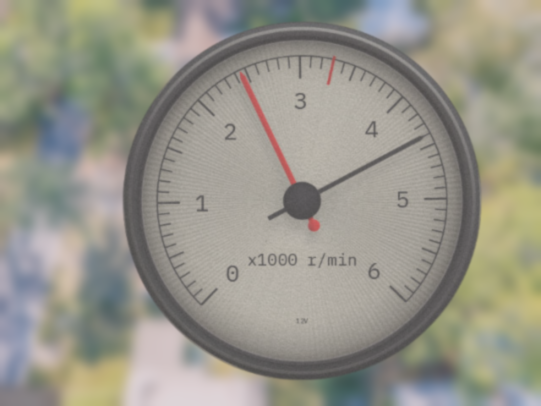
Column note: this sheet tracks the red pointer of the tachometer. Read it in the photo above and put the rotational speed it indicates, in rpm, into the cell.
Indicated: 2450 rpm
